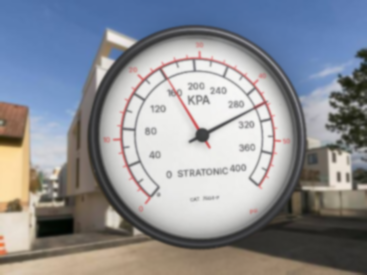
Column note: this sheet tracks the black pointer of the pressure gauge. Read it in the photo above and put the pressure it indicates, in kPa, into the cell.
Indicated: 300 kPa
